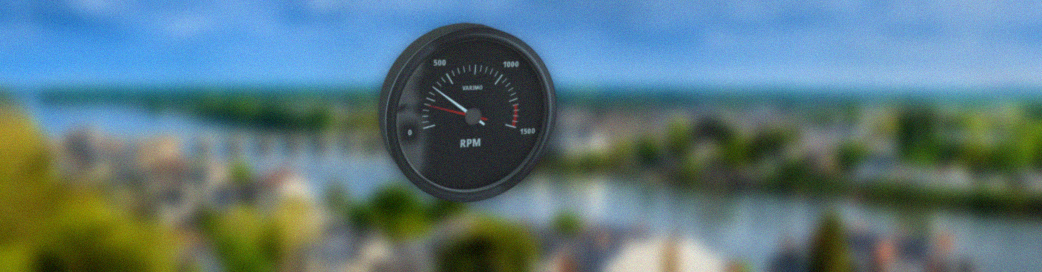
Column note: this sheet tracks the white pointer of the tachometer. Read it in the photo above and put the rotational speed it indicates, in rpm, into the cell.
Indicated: 350 rpm
